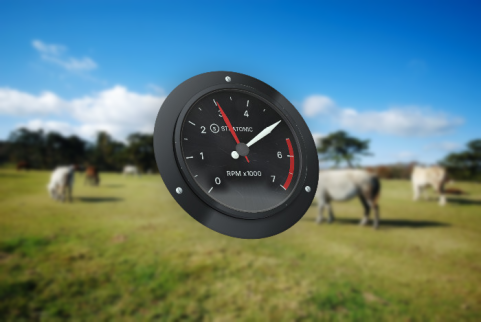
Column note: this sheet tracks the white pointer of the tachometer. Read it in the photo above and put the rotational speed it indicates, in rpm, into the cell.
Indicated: 5000 rpm
